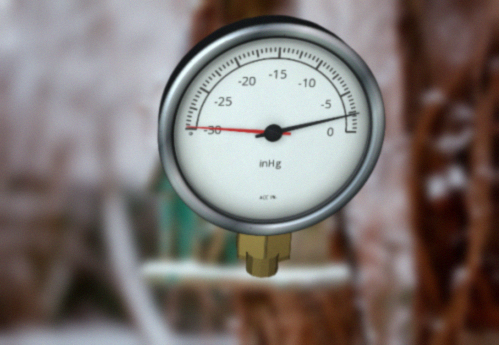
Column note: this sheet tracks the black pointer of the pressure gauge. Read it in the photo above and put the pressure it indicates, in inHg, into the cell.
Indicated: -2.5 inHg
